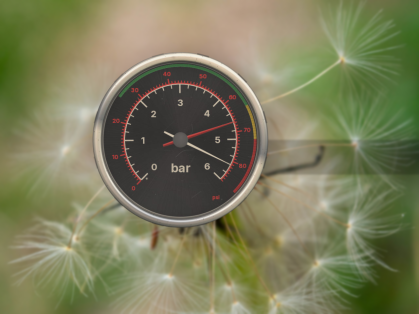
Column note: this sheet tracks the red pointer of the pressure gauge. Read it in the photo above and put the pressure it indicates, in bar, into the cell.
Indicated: 4.6 bar
